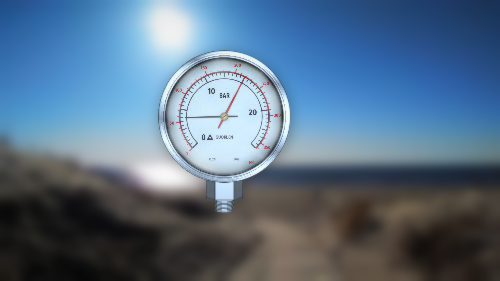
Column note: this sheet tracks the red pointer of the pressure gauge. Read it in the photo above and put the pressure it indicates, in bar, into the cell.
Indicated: 15 bar
